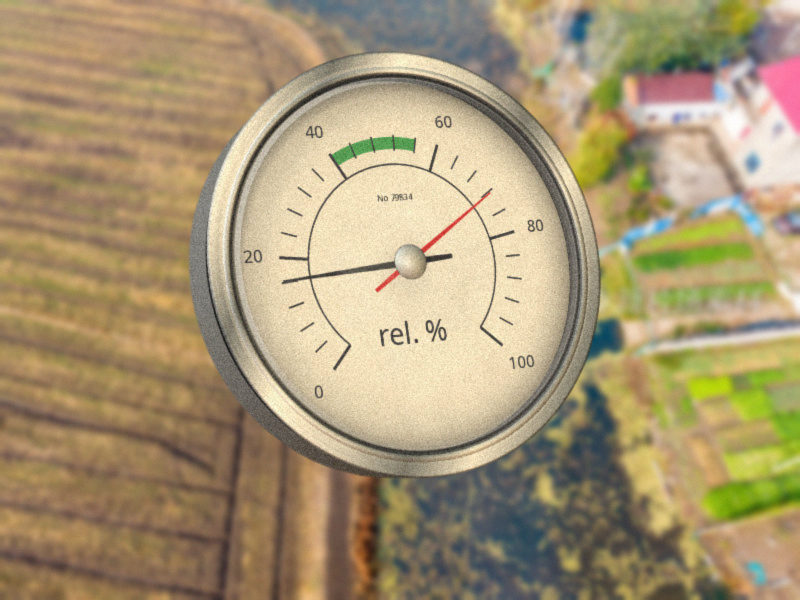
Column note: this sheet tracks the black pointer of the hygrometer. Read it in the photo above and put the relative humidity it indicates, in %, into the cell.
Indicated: 16 %
